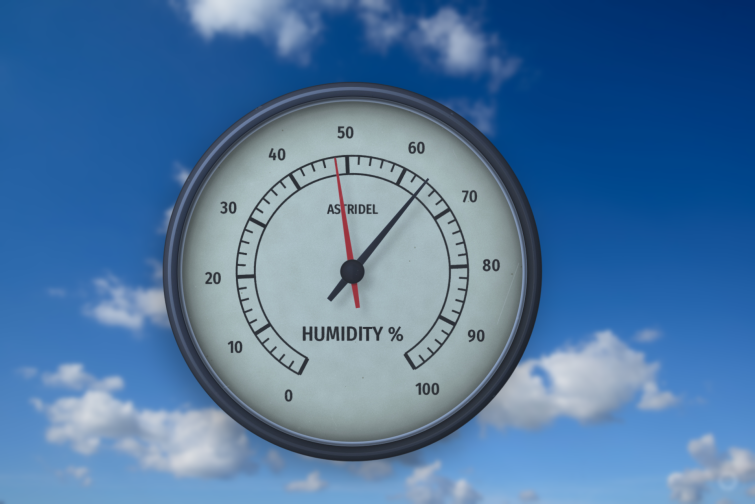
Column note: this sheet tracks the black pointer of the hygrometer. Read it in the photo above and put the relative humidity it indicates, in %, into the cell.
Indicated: 64 %
